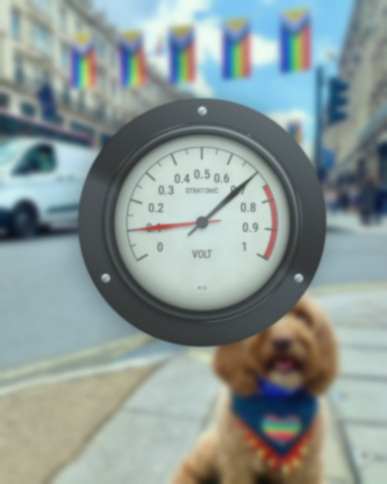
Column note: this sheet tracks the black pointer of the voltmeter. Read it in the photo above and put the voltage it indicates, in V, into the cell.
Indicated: 0.7 V
